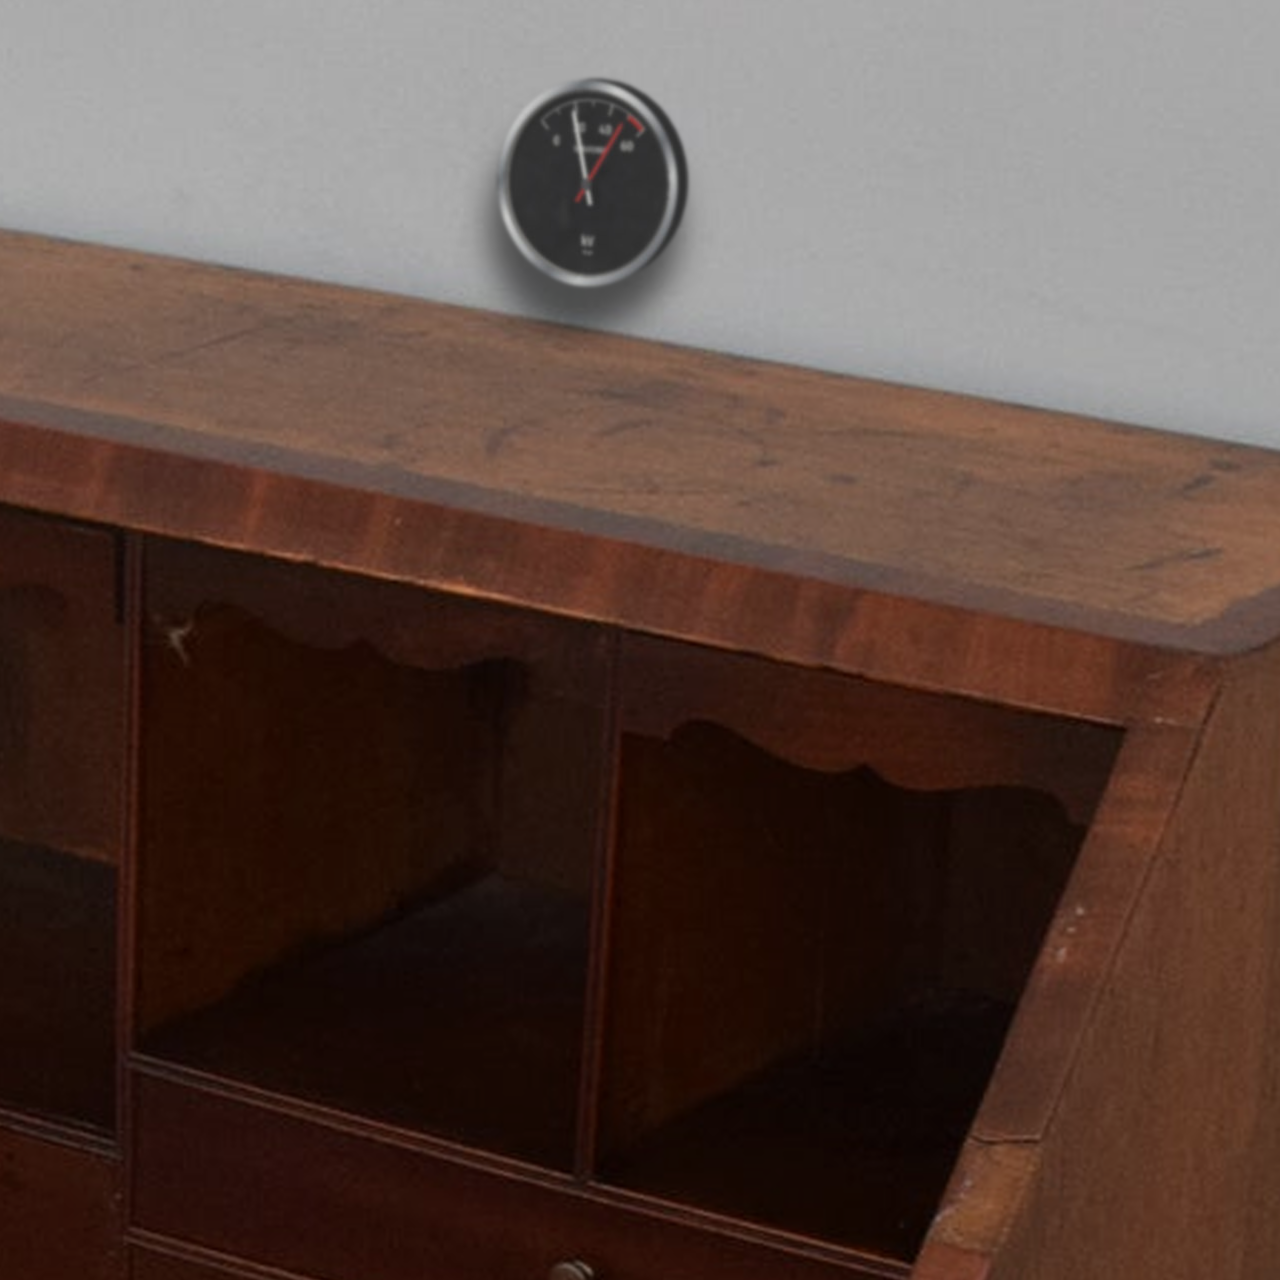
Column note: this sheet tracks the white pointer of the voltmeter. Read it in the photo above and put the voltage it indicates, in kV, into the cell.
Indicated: 20 kV
